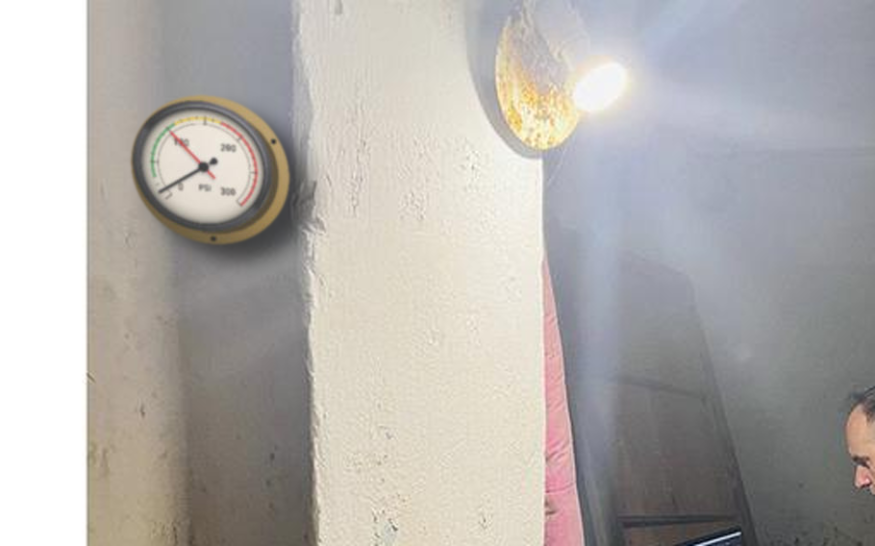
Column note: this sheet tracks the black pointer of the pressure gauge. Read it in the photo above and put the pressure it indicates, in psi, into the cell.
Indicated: 10 psi
